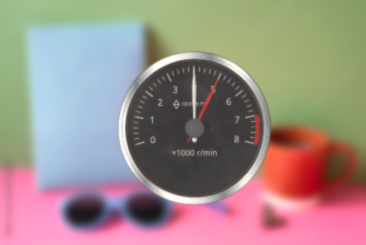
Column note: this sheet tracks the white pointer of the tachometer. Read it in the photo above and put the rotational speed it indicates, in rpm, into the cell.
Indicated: 4000 rpm
